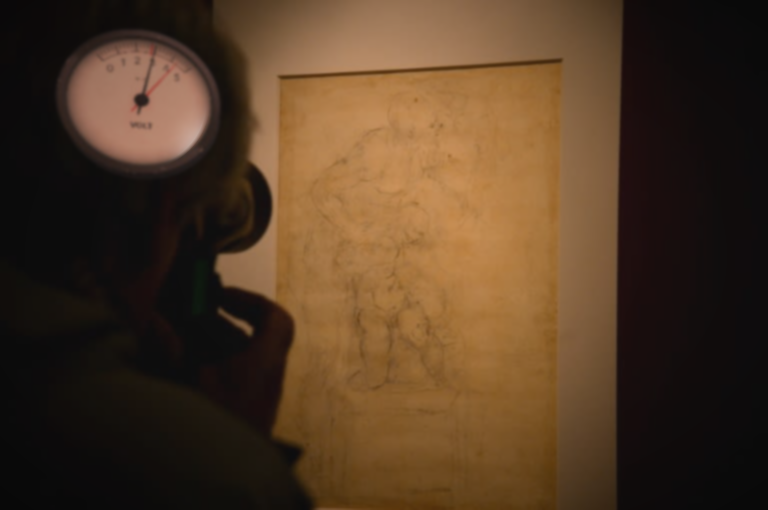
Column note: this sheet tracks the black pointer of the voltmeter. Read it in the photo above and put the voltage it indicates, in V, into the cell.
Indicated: 3 V
